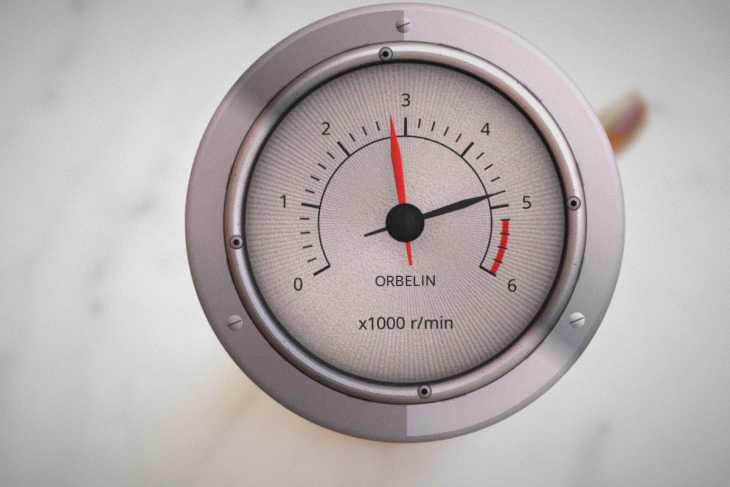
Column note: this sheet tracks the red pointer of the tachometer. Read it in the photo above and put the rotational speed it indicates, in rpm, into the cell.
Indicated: 2800 rpm
